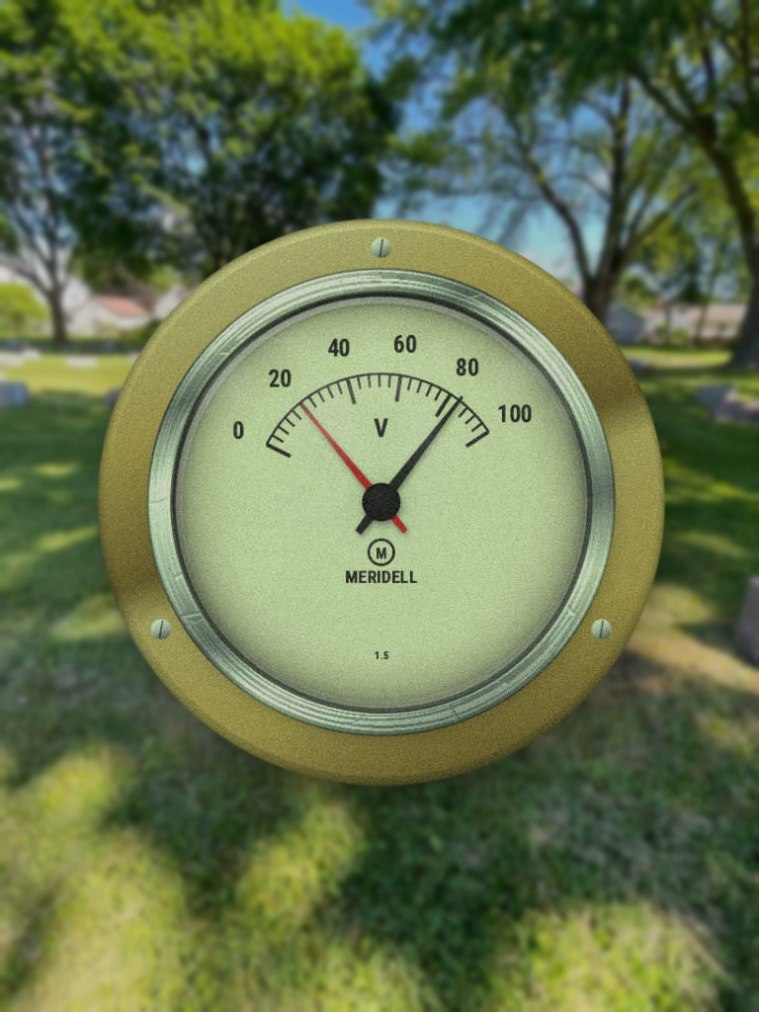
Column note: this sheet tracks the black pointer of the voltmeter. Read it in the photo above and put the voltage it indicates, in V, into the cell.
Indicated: 84 V
